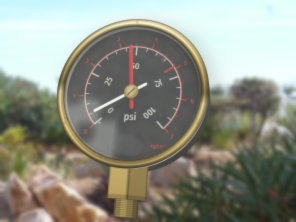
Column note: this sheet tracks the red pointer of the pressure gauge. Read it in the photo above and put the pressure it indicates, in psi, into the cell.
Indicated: 47.5 psi
